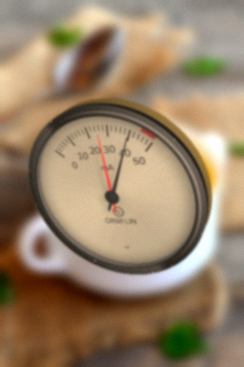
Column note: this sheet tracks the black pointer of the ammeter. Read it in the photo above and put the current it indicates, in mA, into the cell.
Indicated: 40 mA
